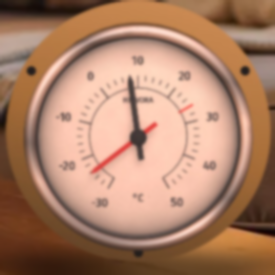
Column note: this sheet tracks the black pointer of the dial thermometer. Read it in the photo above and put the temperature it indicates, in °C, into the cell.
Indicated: 8 °C
